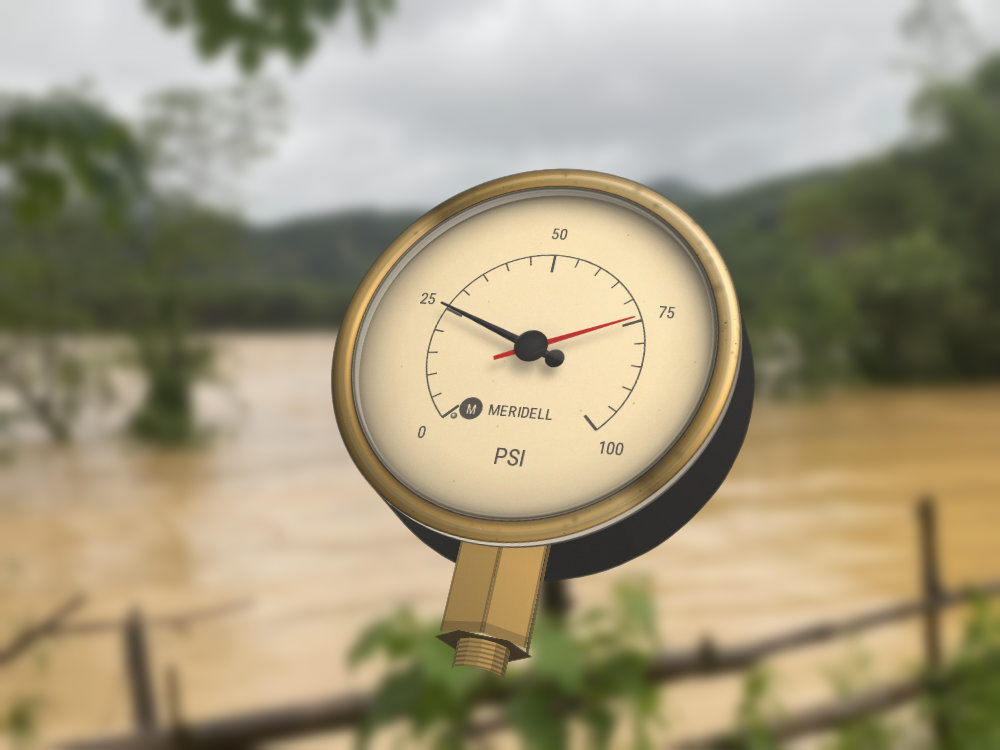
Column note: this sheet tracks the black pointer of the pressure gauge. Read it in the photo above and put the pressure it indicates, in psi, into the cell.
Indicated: 25 psi
